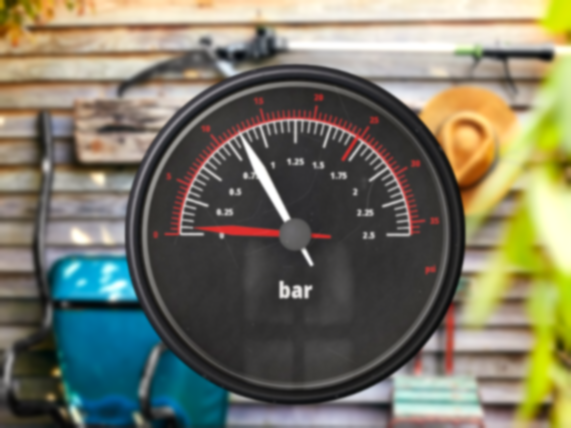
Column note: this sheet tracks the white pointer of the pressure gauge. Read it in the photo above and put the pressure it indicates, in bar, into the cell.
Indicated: 0.85 bar
